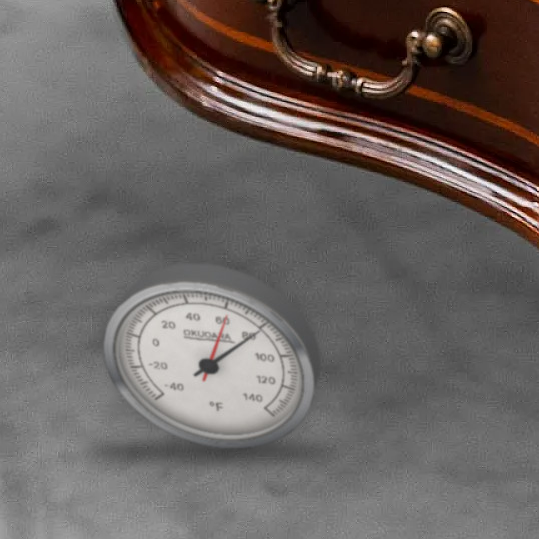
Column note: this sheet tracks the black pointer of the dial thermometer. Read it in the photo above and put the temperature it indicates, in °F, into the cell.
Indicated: 80 °F
